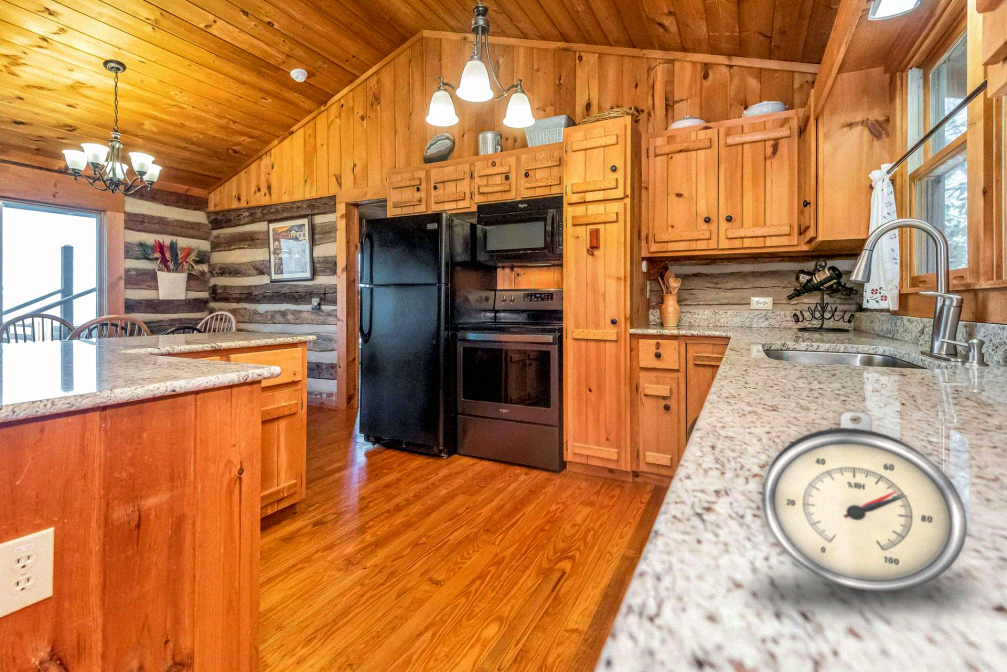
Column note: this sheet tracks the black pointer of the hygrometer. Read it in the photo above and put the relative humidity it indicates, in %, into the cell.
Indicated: 70 %
